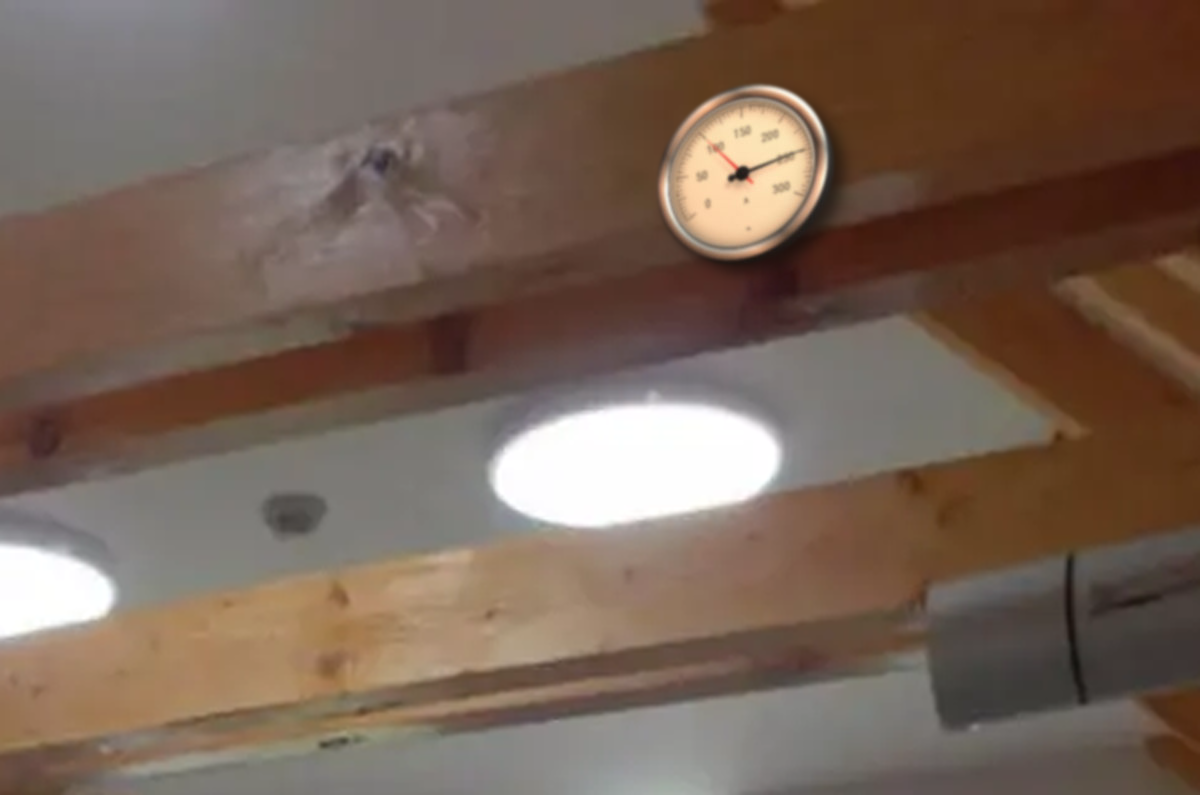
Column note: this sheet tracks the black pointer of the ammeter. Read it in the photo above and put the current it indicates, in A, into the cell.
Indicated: 250 A
